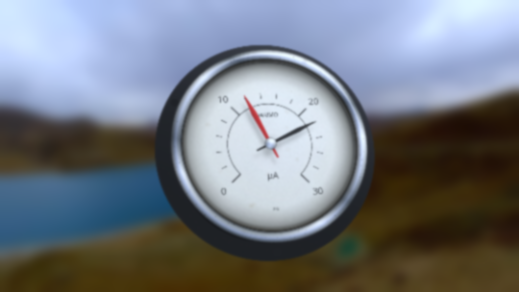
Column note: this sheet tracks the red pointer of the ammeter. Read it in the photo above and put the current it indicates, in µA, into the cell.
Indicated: 12 µA
